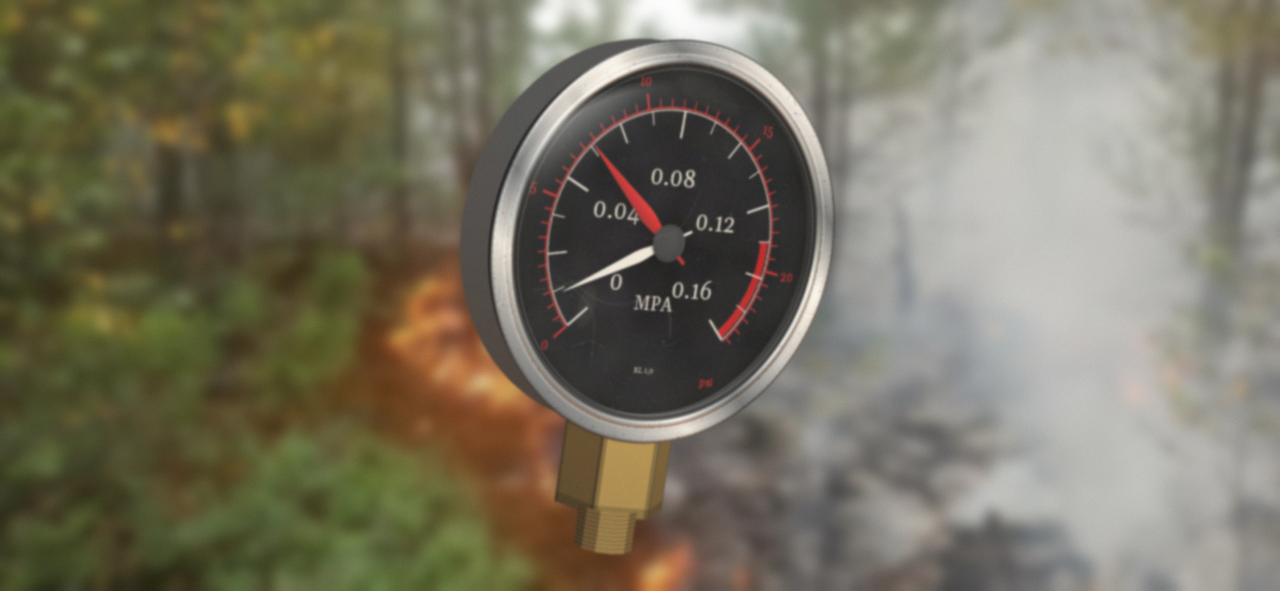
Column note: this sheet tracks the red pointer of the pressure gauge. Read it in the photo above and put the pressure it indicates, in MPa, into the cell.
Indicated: 0.05 MPa
